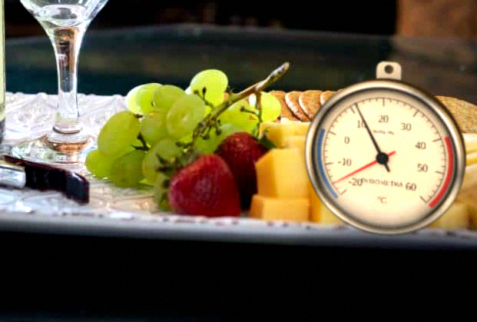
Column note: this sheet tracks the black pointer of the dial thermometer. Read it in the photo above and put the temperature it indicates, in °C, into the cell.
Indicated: 12 °C
